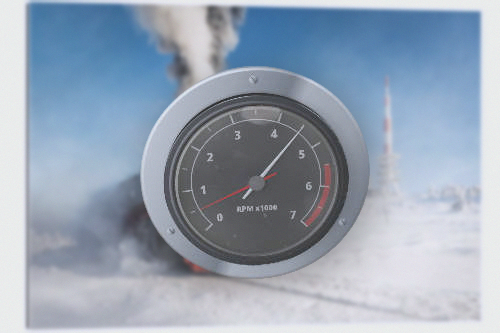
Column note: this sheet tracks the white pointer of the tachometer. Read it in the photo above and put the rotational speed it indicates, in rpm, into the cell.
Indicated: 4500 rpm
